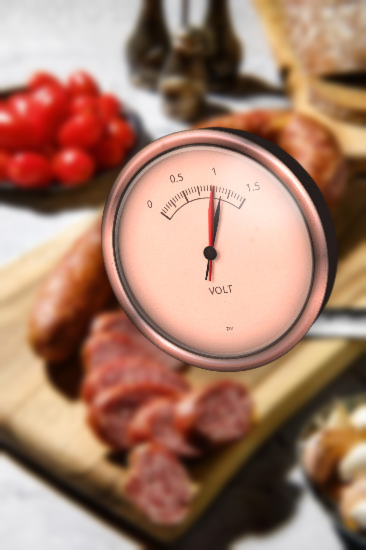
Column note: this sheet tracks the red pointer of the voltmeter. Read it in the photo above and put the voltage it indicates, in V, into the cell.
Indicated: 1 V
